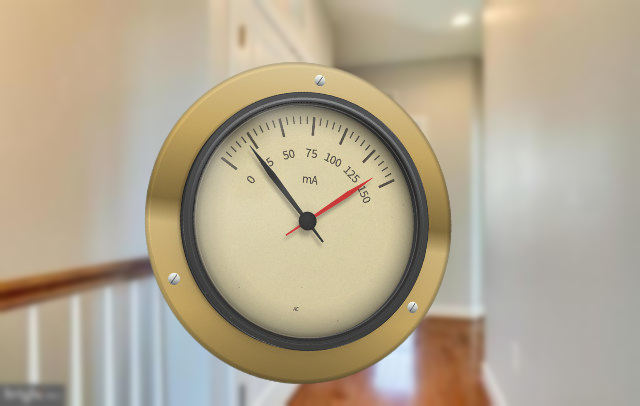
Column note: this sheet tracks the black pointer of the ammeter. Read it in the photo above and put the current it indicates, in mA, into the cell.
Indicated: 20 mA
